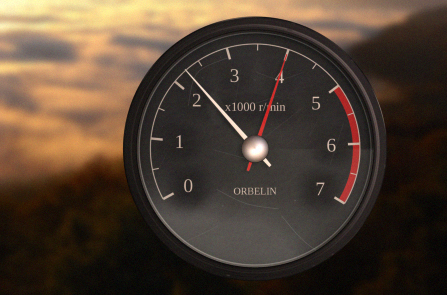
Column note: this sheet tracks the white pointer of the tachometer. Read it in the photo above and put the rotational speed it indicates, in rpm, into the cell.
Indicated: 2250 rpm
